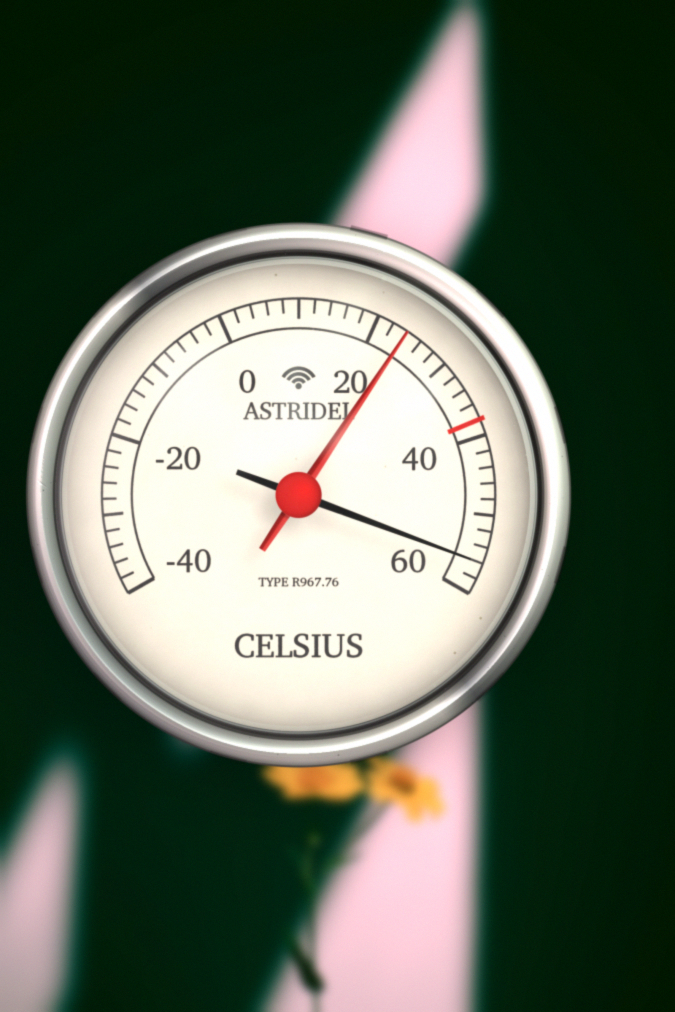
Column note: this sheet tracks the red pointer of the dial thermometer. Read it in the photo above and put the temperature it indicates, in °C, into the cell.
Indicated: 24 °C
